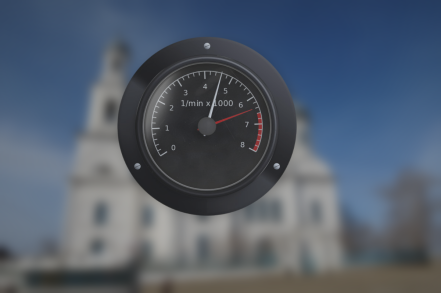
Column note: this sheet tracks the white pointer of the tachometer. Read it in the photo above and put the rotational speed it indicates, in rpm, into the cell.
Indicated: 4600 rpm
